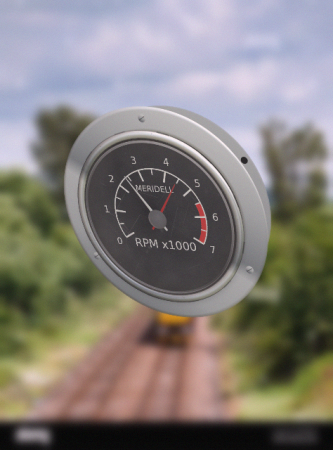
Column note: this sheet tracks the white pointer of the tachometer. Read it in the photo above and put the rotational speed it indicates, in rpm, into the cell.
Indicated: 2500 rpm
